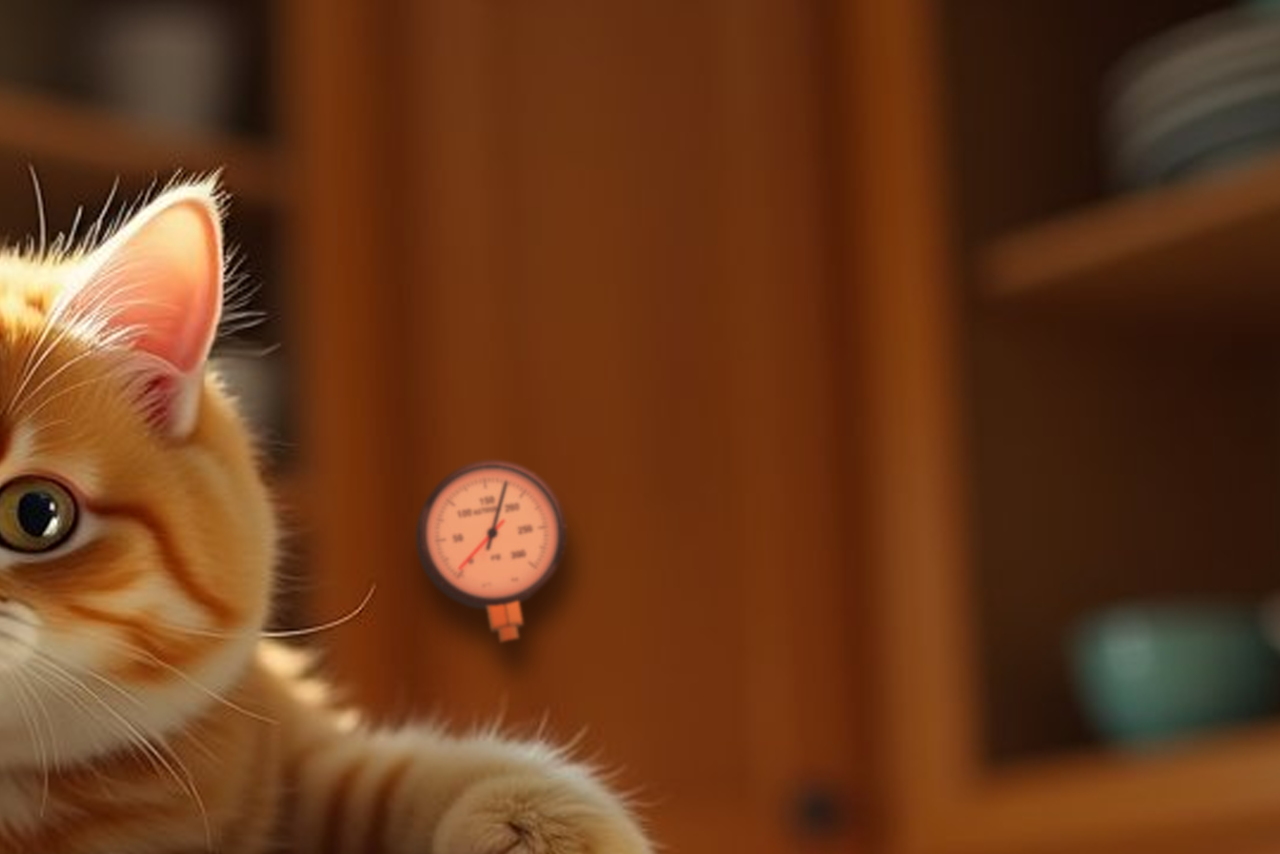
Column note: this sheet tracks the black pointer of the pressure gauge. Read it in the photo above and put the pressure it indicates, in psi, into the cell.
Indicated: 175 psi
